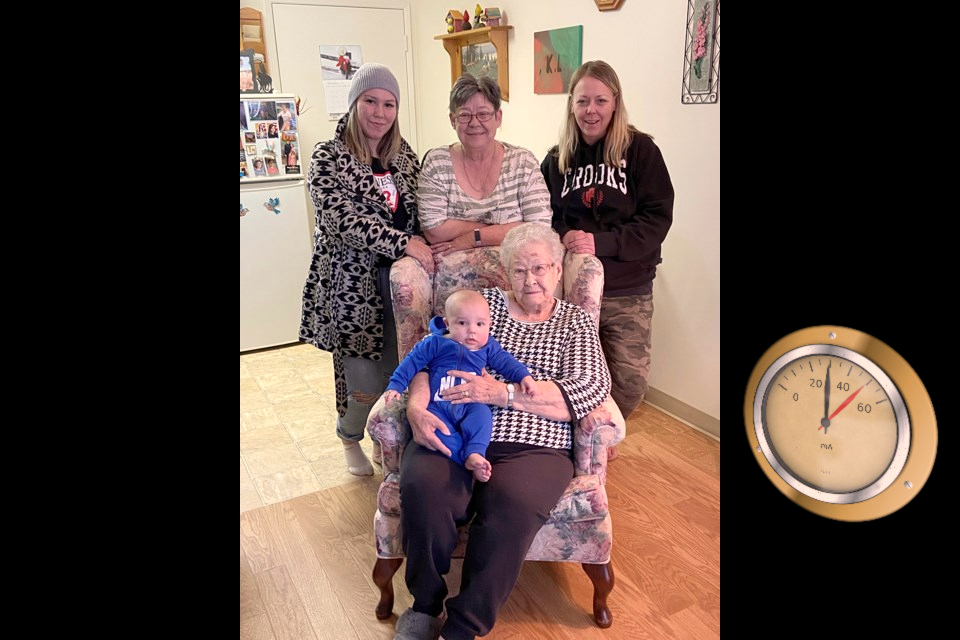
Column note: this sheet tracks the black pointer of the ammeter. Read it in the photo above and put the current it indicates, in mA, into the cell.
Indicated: 30 mA
